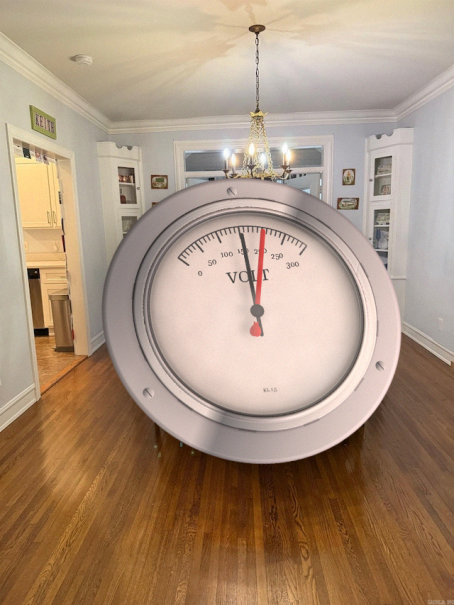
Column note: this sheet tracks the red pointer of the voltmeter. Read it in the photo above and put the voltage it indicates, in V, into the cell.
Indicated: 200 V
